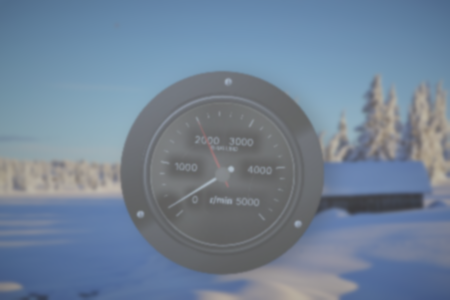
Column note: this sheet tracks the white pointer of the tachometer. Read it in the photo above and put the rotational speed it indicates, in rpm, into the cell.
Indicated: 200 rpm
